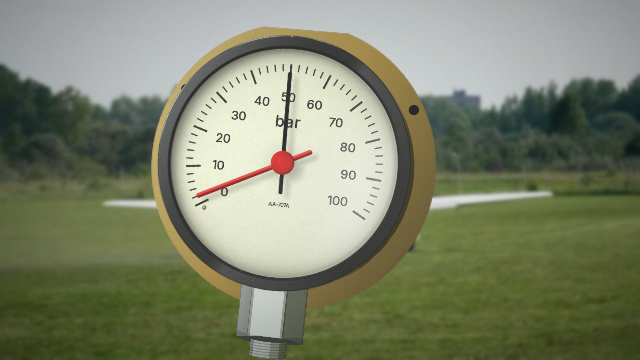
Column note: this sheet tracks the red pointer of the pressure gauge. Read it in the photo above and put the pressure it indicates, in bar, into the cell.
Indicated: 2 bar
